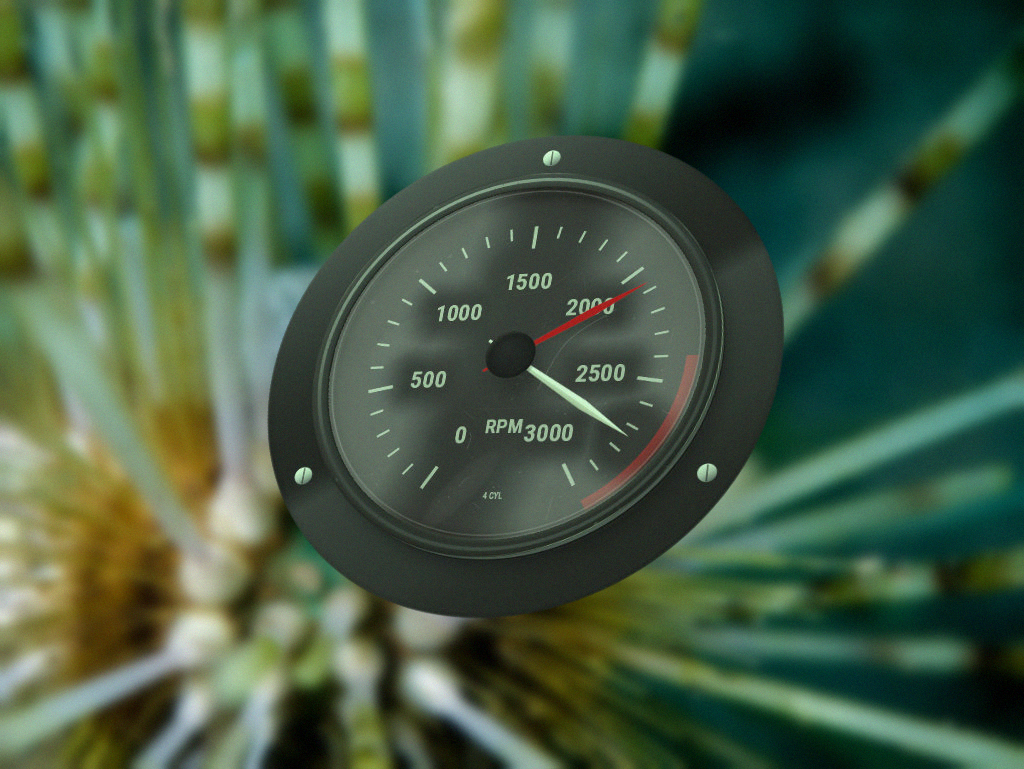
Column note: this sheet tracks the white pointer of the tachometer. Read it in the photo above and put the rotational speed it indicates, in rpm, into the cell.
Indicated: 2750 rpm
